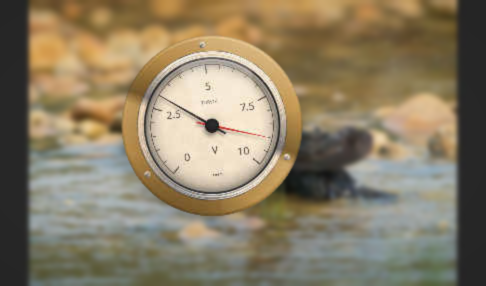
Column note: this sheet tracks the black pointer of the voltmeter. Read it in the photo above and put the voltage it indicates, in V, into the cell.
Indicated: 3 V
